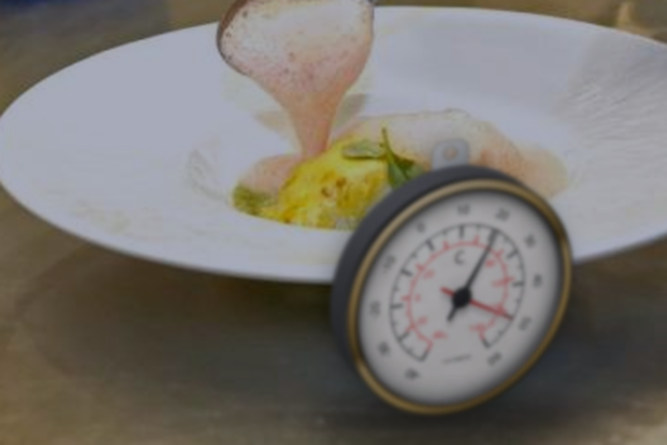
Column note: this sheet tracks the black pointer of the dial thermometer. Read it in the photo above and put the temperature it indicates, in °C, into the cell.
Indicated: 20 °C
